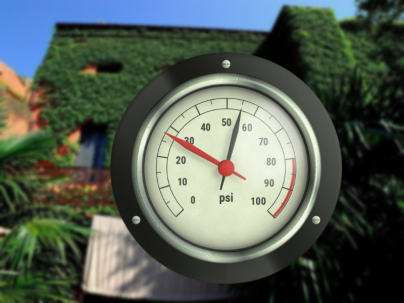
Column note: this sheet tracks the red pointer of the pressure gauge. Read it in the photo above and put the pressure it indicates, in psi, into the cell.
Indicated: 27.5 psi
